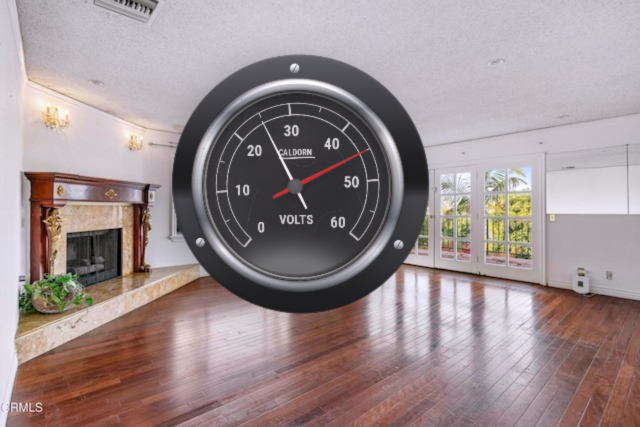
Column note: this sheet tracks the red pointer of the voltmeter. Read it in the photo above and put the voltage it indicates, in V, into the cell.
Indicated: 45 V
